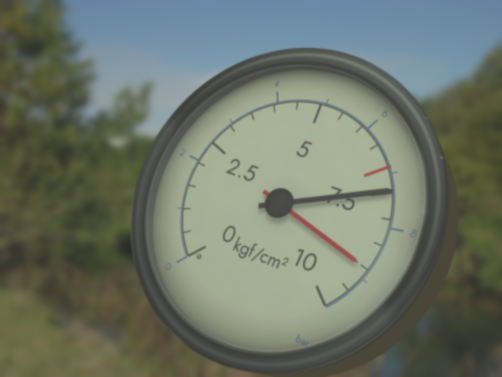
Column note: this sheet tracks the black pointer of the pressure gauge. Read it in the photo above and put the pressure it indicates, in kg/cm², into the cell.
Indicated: 7.5 kg/cm²
